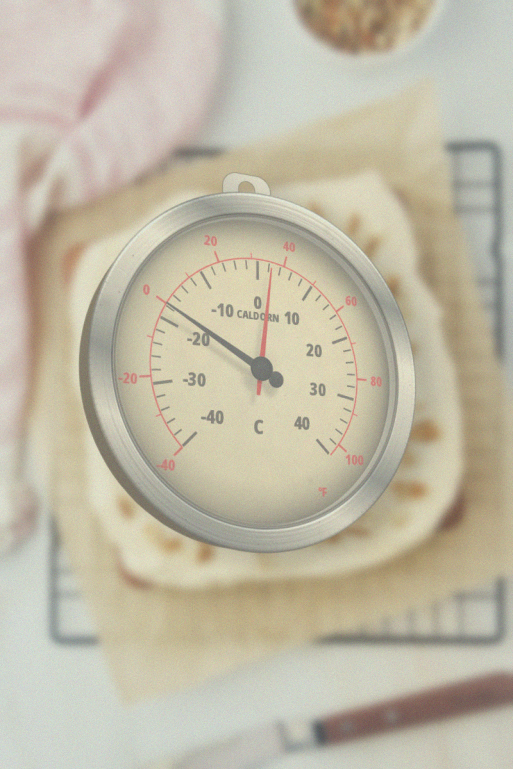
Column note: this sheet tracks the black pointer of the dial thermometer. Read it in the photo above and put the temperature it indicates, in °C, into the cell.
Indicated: -18 °C
